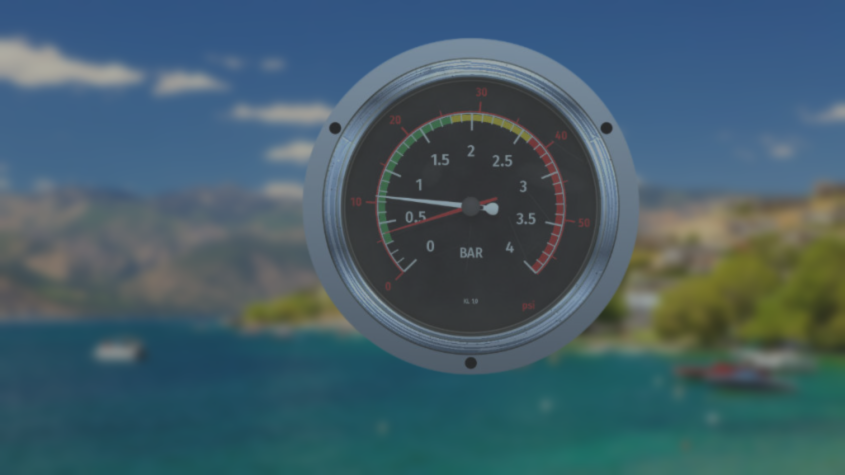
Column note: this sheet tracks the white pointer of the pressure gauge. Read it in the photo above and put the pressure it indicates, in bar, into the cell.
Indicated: 0.75 bar
